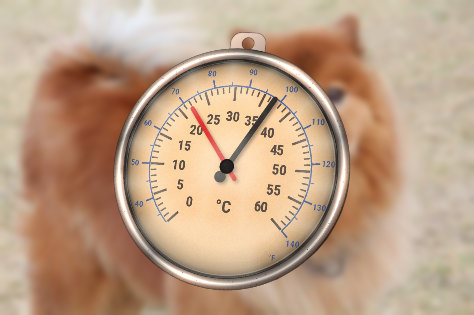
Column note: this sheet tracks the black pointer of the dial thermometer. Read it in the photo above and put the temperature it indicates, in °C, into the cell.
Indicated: 37 °C
